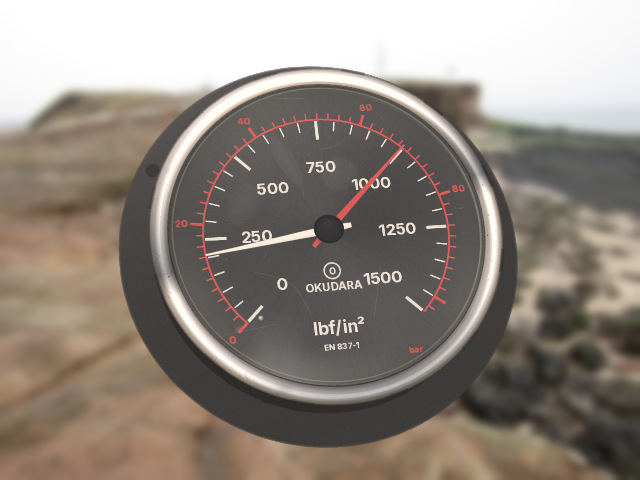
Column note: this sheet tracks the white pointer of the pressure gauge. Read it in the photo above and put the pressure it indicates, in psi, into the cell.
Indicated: 200 psi
